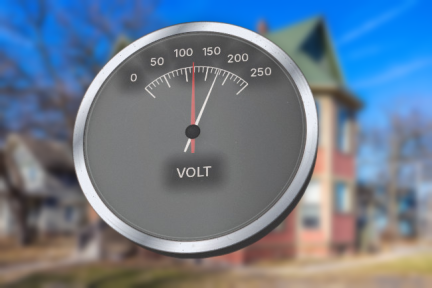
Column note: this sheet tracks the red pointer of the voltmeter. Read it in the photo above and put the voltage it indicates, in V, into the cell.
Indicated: 120 V
